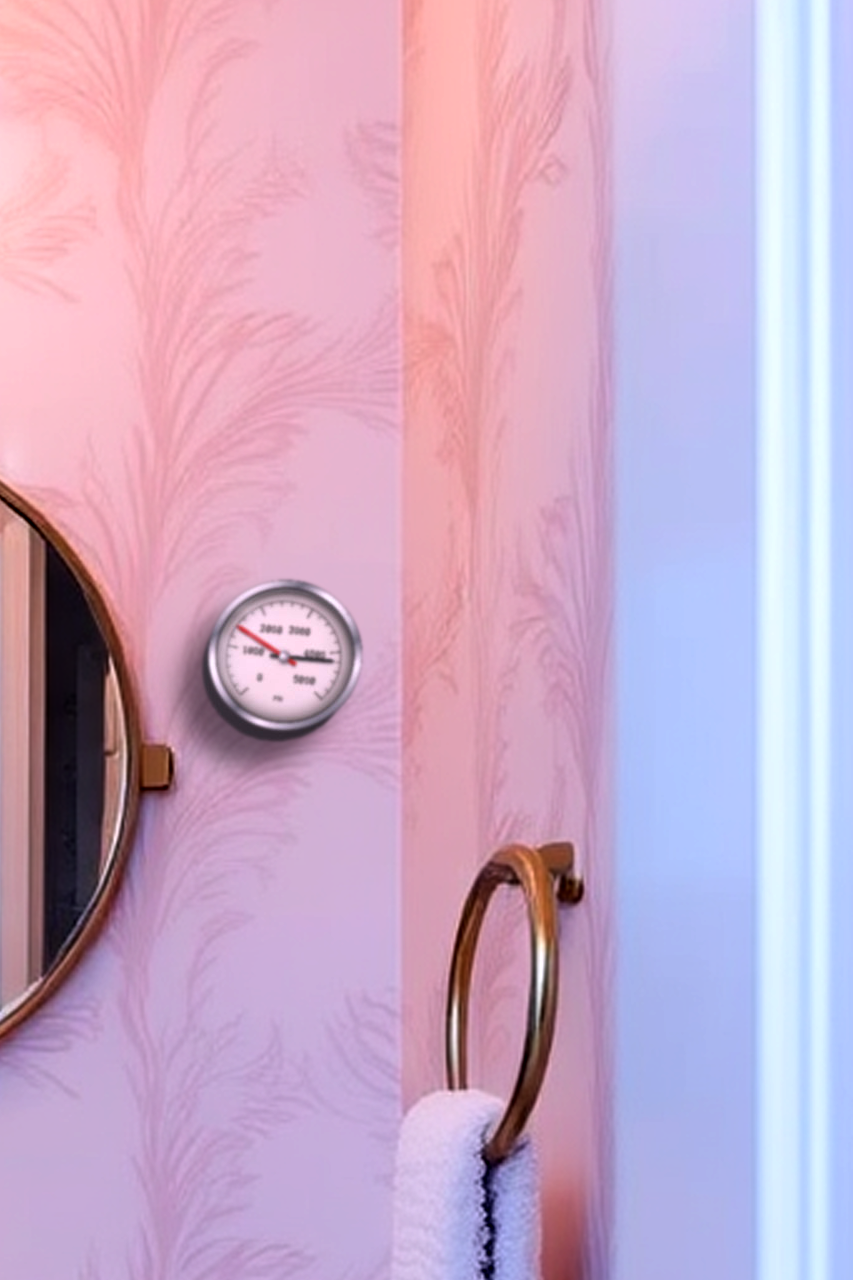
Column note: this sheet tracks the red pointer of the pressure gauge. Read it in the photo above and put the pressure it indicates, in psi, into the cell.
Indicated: 1400 psi
